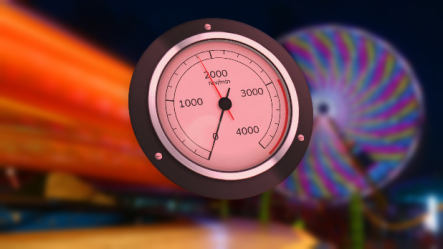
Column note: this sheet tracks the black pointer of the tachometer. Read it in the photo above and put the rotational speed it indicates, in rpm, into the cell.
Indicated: 0 rpm
